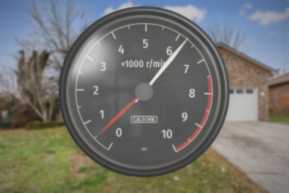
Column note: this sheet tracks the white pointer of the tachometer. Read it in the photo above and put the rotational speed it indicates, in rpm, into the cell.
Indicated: 6250 rpm
